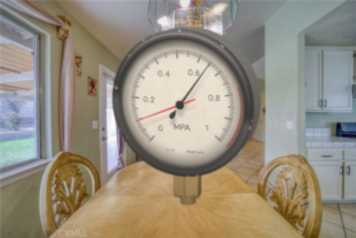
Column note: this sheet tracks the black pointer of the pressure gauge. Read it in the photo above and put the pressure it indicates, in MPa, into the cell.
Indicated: 0.65 MPa
